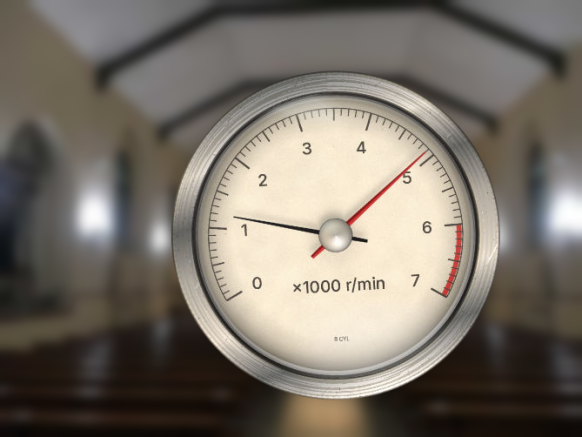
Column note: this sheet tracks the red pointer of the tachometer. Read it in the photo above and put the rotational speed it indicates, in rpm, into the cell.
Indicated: 4900 rpm
